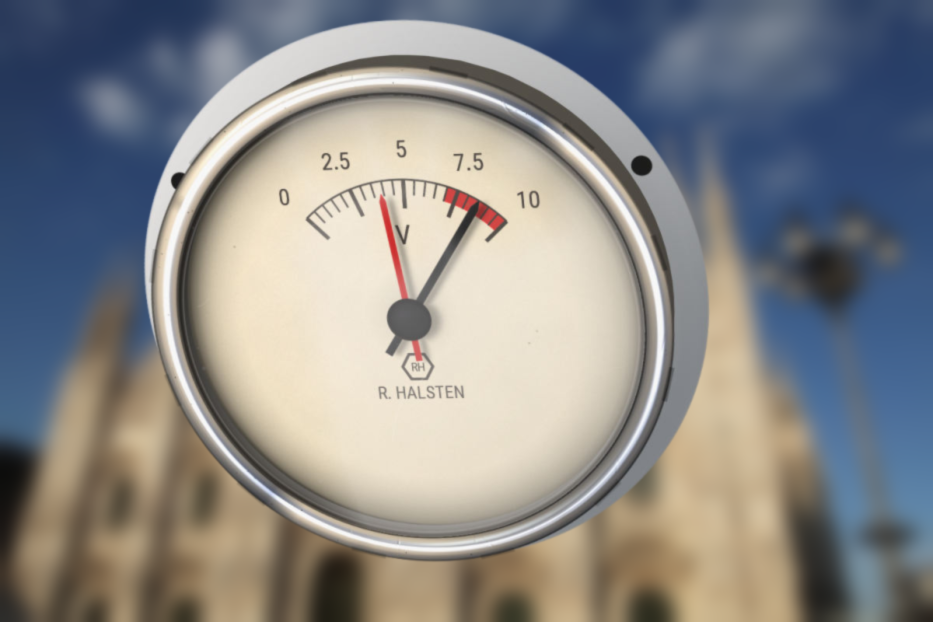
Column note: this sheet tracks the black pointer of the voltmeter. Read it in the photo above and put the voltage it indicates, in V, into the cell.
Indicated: 8.5 V
